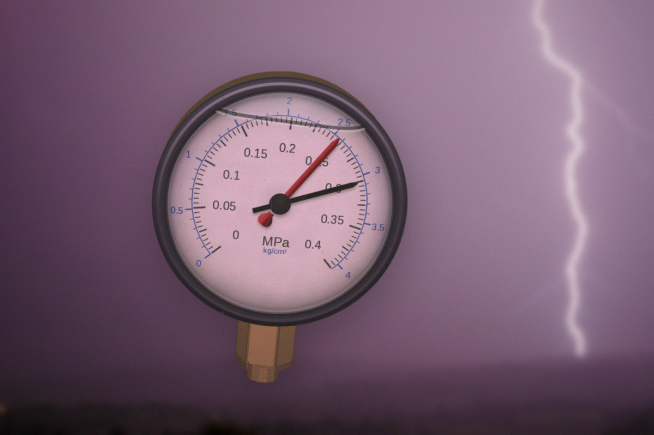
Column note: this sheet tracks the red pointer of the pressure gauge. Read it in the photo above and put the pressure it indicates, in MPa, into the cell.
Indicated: 0.25 MPa
